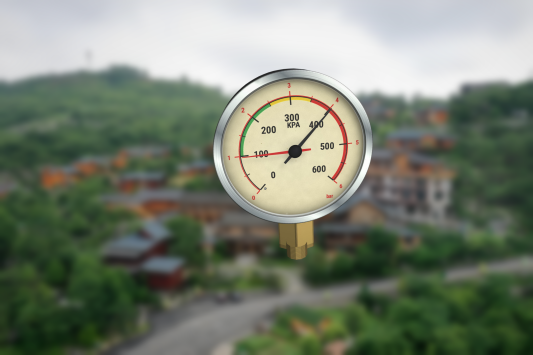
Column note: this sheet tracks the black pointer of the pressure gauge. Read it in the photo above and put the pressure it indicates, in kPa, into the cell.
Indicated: 400 kPa
